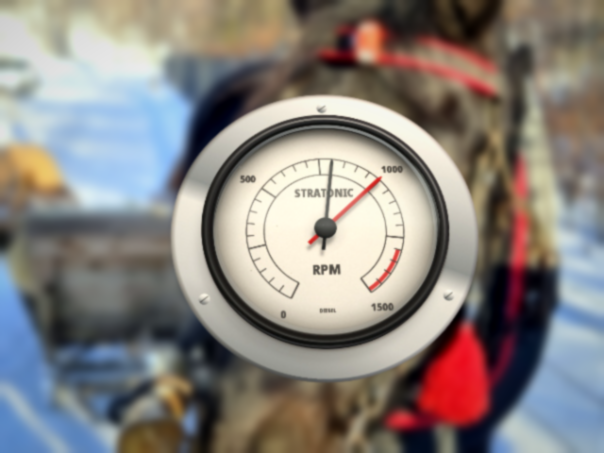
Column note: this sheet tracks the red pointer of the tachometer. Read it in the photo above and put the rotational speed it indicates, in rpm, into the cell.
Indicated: 1000 rpm
